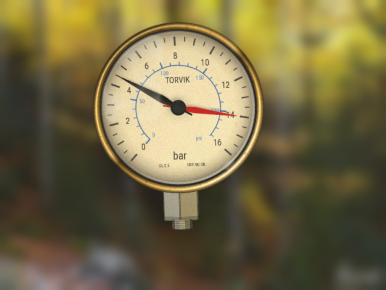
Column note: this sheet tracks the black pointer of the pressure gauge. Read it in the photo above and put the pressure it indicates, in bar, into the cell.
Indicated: 4.5 bar
